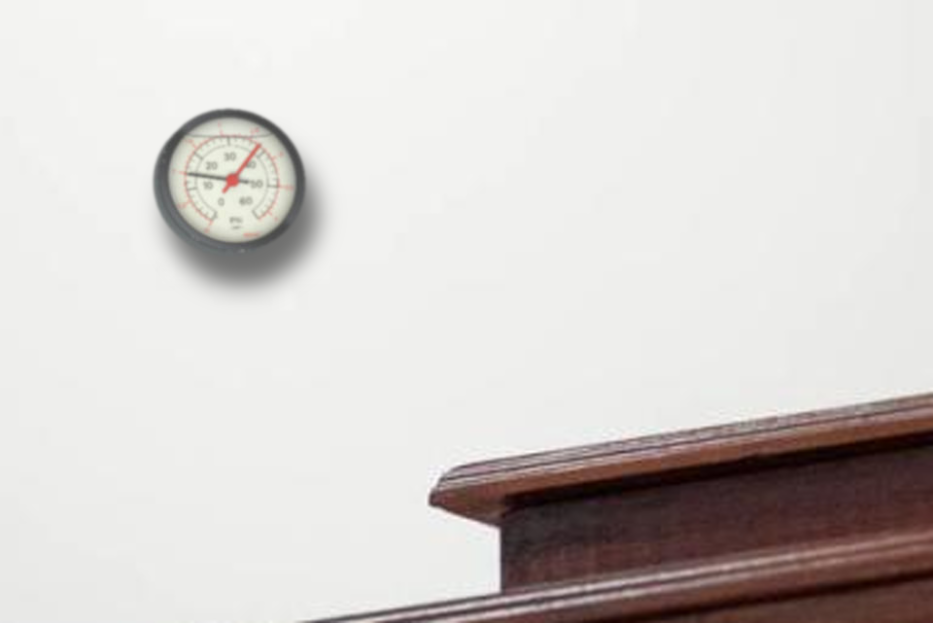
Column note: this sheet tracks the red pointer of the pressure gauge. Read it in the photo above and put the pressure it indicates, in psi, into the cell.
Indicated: 38 psi
